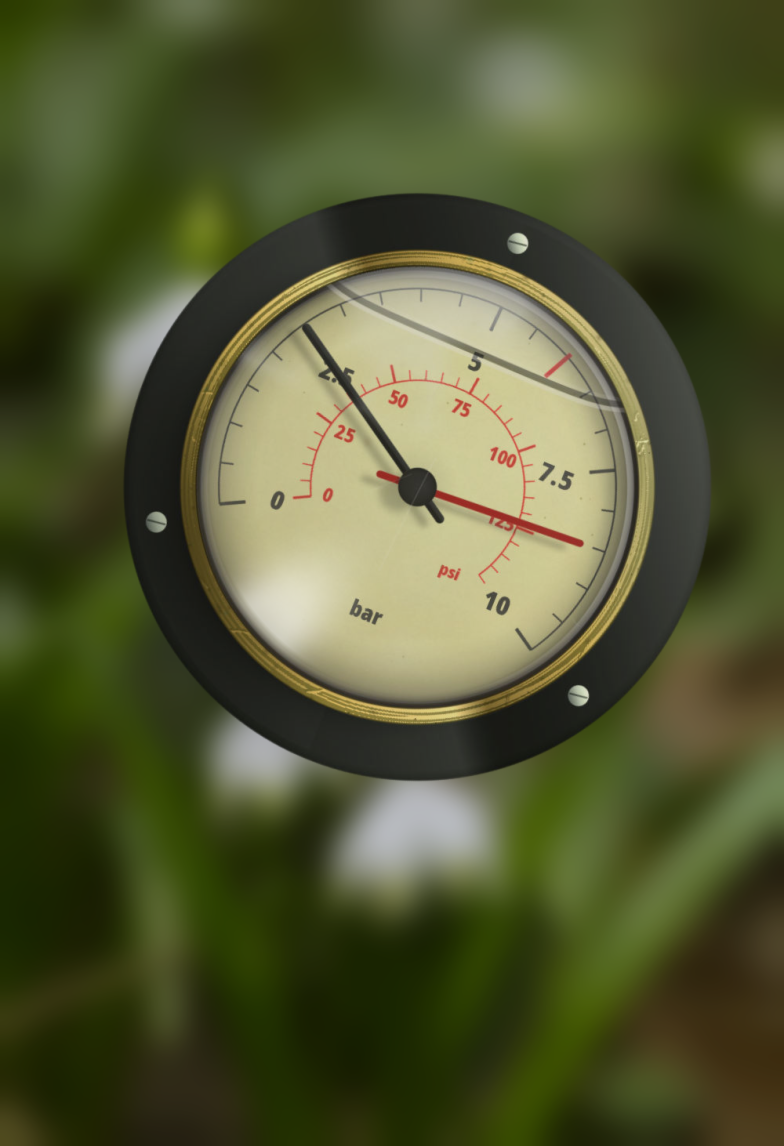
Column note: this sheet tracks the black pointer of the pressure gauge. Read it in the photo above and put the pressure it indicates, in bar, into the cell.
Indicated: 2.5 bar
